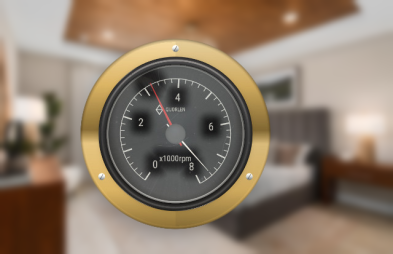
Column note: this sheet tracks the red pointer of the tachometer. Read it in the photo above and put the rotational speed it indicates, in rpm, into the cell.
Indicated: 3200 rpm
